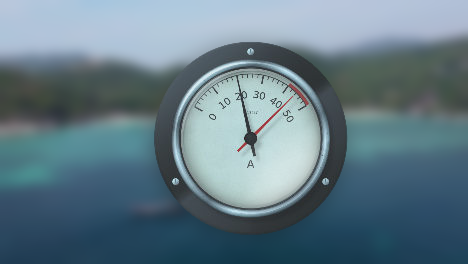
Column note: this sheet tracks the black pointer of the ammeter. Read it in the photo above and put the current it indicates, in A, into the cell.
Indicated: 20 A
